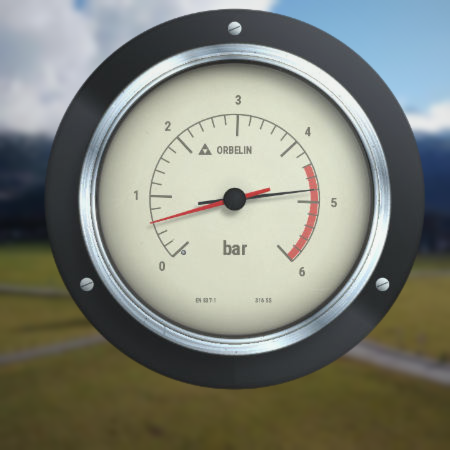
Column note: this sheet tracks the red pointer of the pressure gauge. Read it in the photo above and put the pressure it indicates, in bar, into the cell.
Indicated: 0.6 bar
